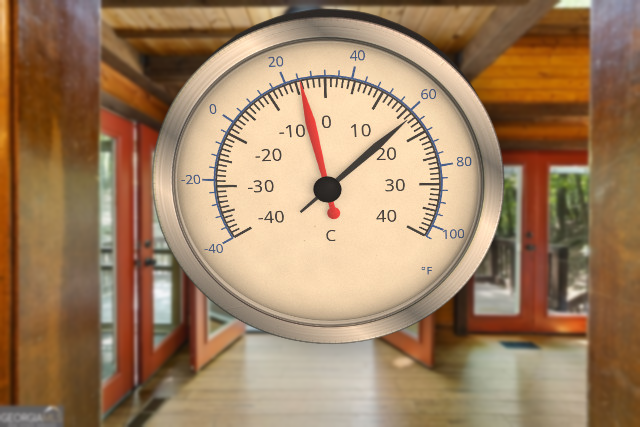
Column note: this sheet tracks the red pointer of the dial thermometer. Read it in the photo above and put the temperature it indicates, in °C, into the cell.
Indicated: -4 °C
